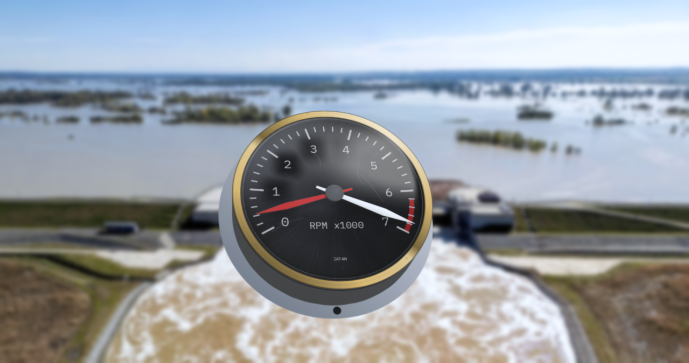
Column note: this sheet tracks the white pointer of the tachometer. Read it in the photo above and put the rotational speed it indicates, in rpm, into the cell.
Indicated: 6800 rpm
